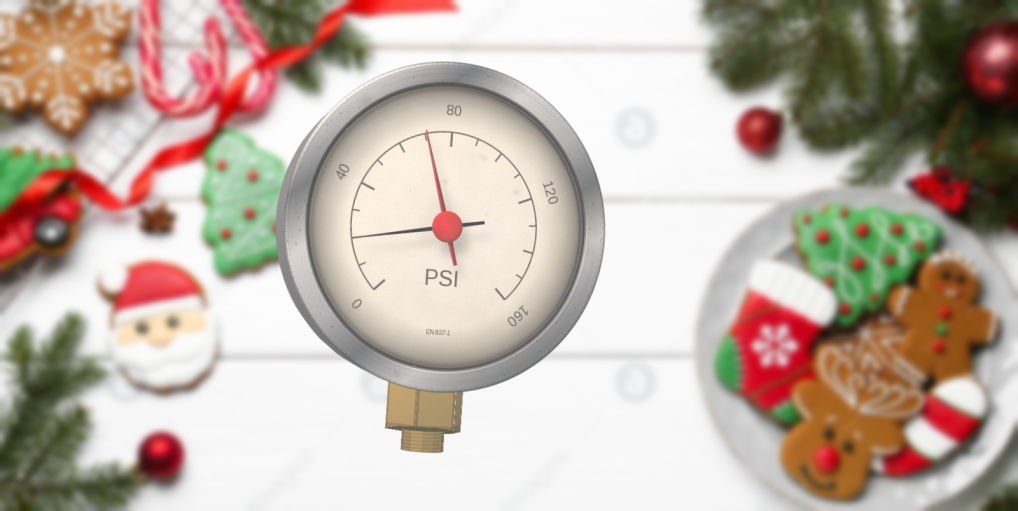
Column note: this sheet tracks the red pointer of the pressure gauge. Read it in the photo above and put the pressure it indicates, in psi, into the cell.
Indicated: 70 psi
